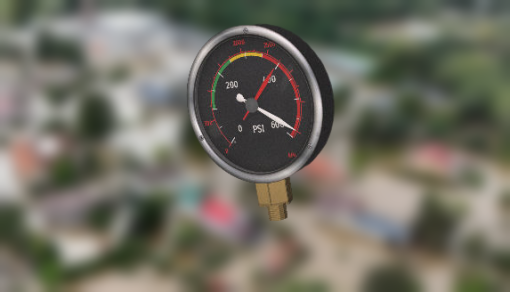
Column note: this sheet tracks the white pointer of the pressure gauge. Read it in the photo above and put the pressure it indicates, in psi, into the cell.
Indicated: 575 psi
